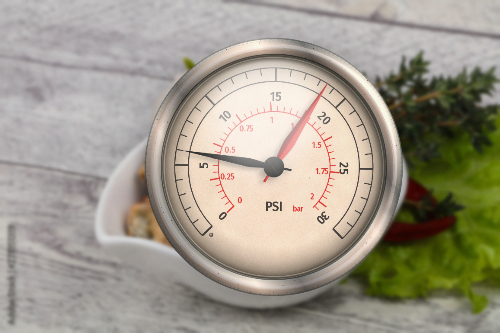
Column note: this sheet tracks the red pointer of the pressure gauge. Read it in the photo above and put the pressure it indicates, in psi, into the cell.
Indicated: 18.5 psi
